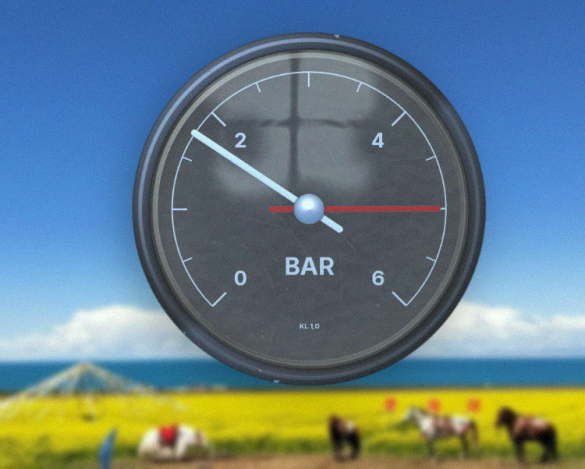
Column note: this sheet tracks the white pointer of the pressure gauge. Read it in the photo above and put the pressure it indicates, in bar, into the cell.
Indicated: 1.75 bar
